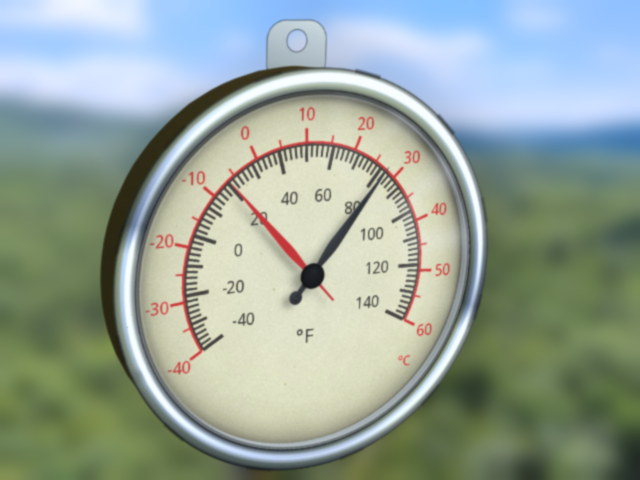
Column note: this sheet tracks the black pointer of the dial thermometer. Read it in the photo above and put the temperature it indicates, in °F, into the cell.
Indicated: 80 °F
